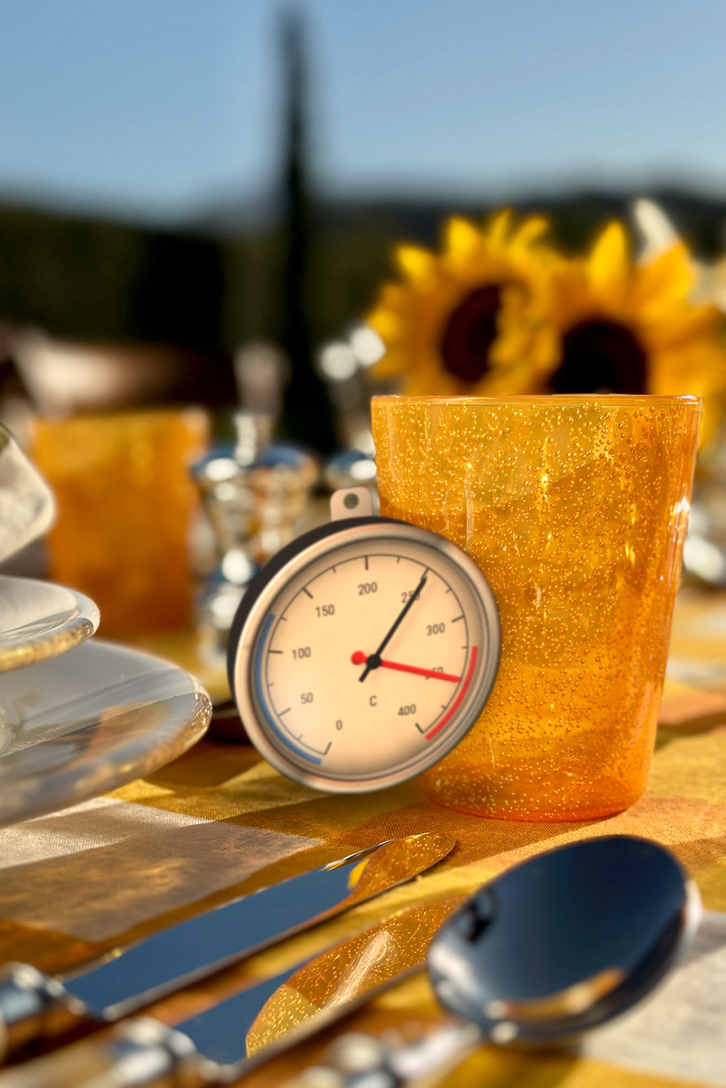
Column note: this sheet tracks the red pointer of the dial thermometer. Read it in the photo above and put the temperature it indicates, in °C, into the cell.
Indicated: 350 °C
